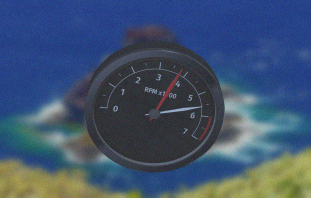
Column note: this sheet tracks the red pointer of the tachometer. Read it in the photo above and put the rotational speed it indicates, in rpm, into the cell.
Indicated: 3750 rpm
